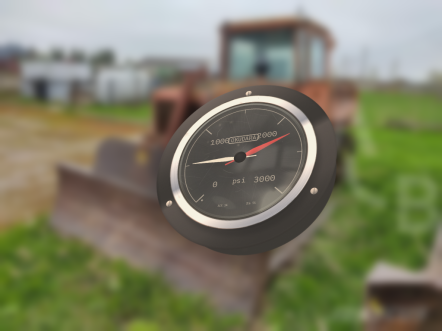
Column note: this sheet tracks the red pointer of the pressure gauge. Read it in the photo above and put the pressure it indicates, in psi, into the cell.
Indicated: 2250 psi
